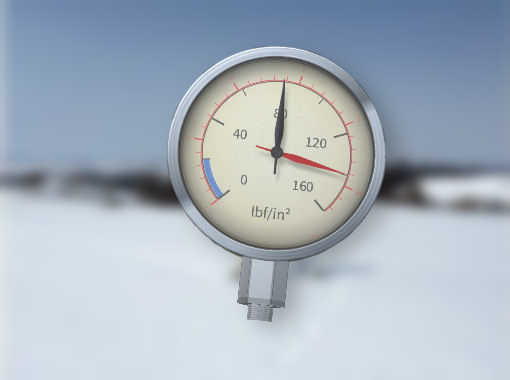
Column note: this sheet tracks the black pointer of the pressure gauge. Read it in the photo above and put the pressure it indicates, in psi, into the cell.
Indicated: 80 psi
